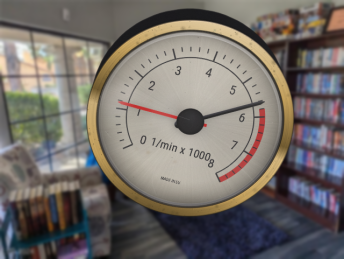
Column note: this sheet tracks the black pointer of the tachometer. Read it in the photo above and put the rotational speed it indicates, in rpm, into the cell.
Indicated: 5600 rpm
